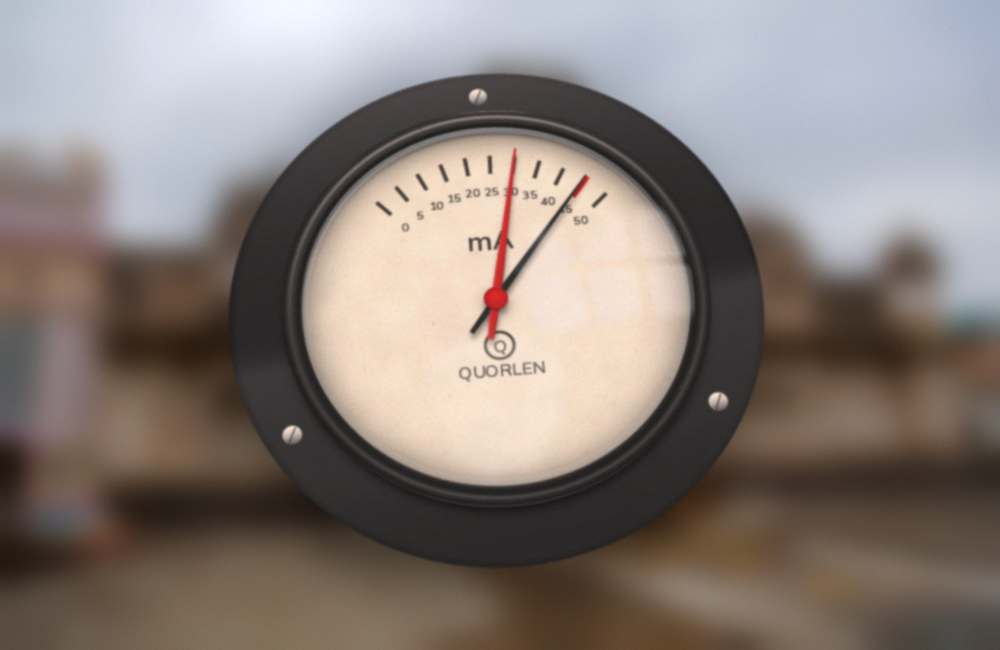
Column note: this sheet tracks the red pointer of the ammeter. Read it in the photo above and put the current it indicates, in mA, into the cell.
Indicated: 30 mA
